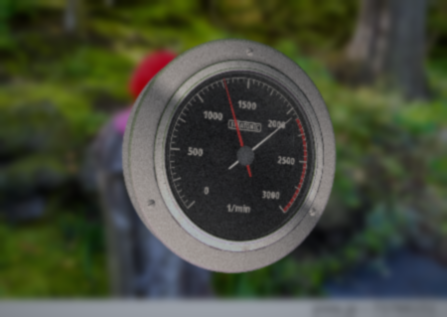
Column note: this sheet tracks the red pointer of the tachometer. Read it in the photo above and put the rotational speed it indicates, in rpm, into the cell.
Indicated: 1250 rpm
